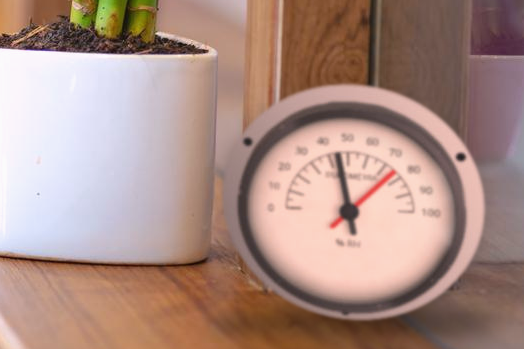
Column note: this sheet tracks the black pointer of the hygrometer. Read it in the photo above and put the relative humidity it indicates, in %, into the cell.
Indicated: 45 %
